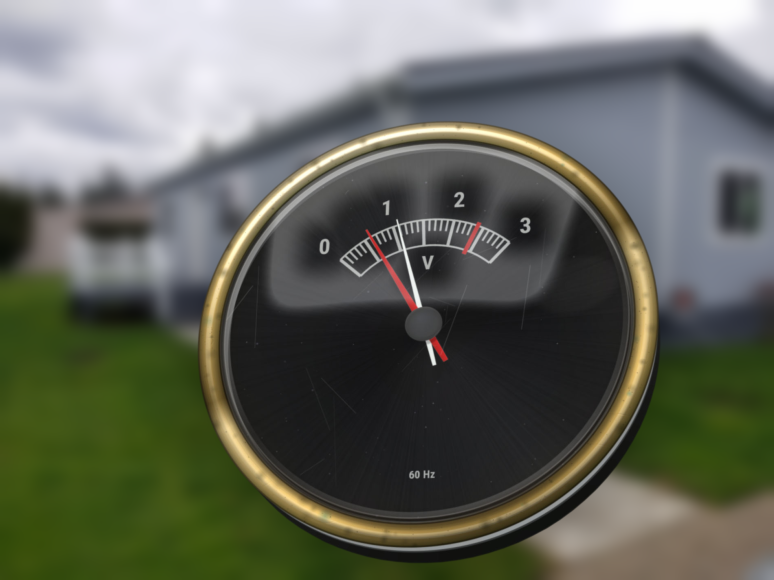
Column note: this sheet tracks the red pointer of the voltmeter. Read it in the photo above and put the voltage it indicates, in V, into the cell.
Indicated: 0.6 V
